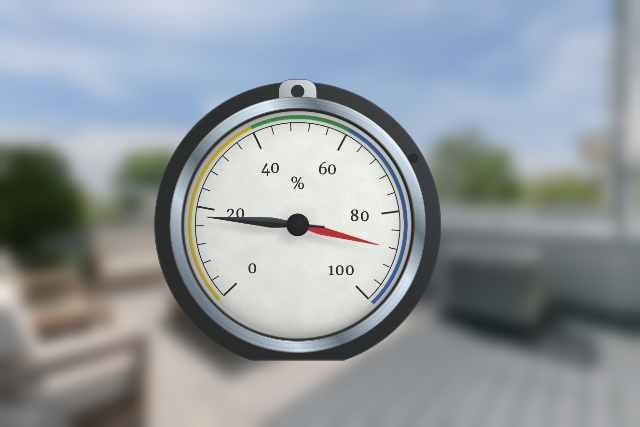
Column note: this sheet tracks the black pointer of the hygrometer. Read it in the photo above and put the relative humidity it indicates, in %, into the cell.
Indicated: 18 %
